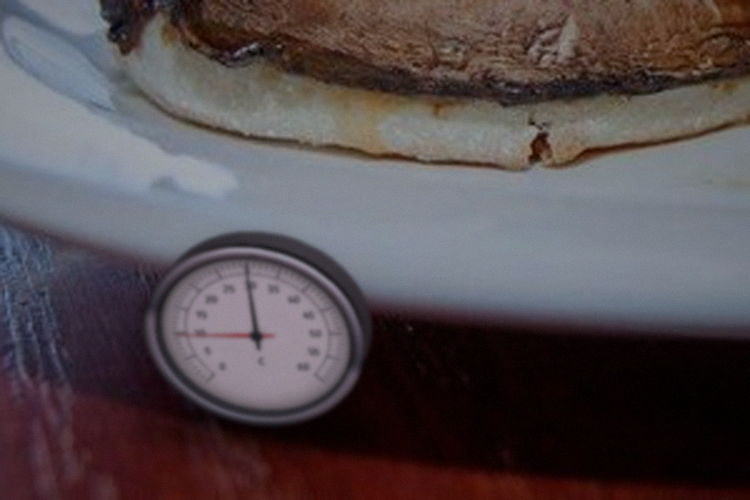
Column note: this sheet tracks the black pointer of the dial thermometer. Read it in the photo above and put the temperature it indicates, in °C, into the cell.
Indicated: 30 °C
